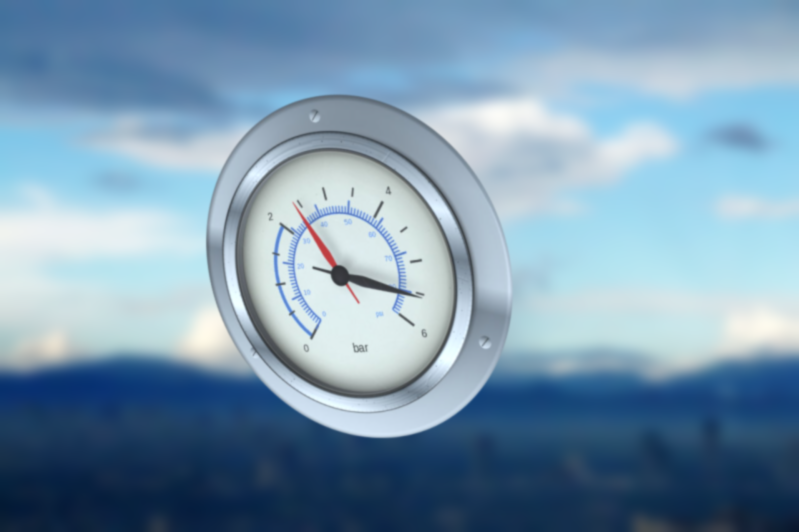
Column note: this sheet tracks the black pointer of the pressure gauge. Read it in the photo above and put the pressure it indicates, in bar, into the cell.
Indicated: 5.5 bar
